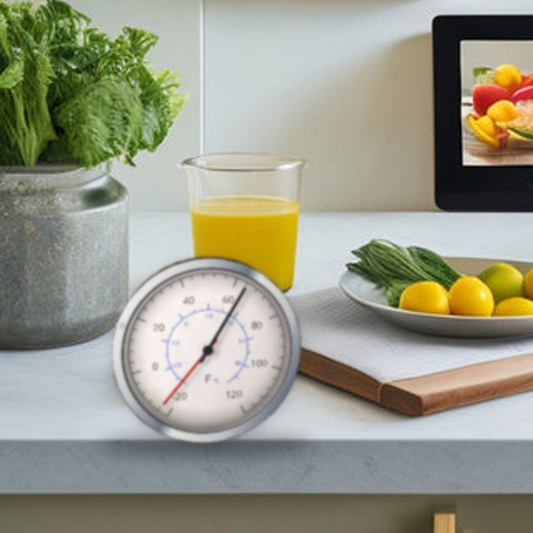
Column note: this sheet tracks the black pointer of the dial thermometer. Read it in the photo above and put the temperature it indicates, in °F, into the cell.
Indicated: 64 °F
